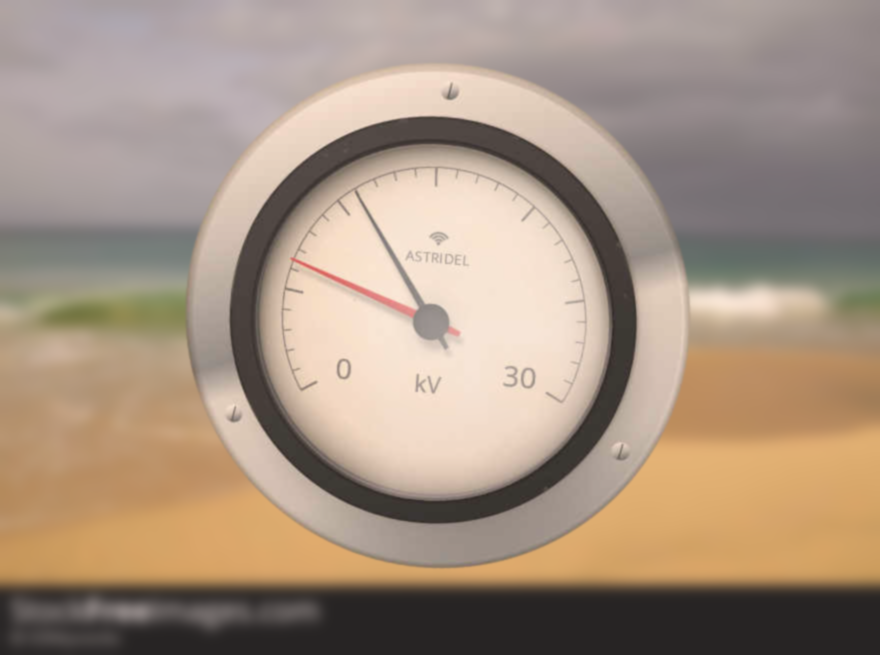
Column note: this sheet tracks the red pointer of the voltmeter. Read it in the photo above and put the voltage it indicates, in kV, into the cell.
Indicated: 6.5 kV
